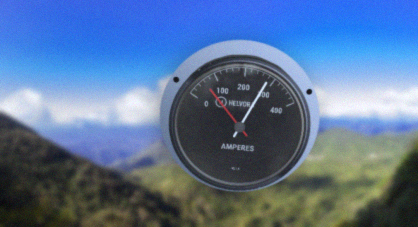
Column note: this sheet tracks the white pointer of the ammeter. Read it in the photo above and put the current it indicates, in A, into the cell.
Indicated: 280 A
